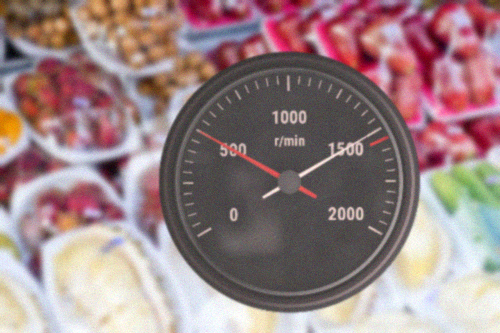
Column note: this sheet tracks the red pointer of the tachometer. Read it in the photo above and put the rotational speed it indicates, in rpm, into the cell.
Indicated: 500 rpm
